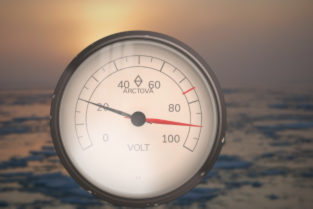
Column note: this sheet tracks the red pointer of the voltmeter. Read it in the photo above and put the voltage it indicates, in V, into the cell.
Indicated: 90 V
